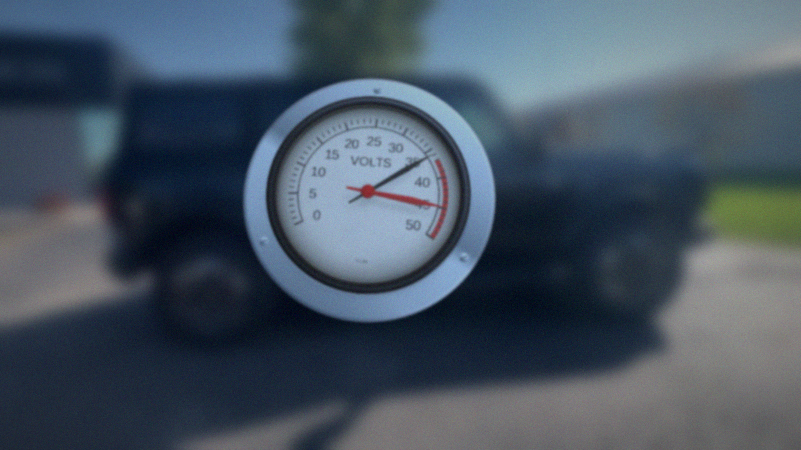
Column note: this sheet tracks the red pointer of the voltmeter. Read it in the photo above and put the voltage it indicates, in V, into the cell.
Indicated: 45 V
